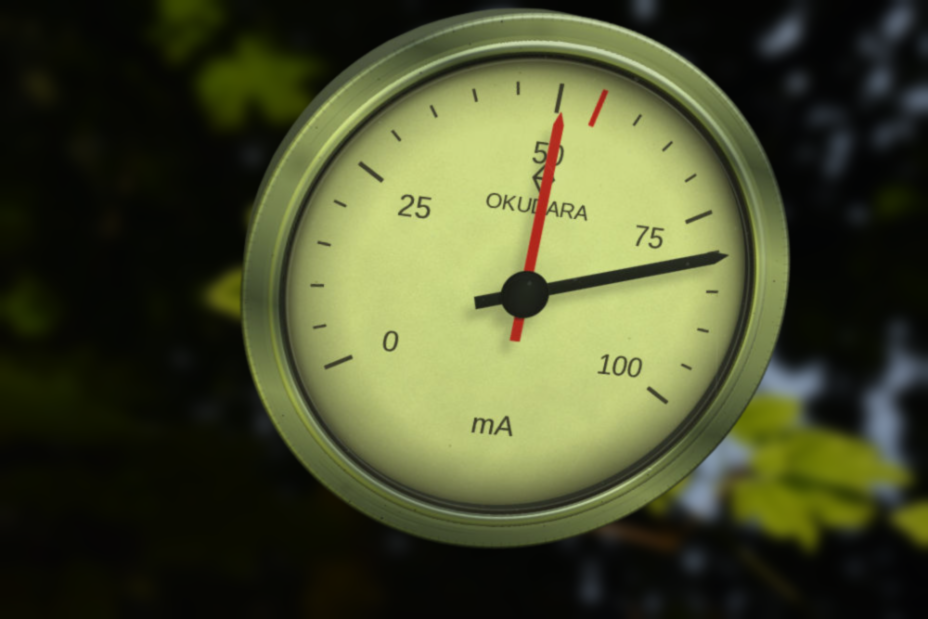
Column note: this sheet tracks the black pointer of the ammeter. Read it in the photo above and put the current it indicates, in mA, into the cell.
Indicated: 80 mA
